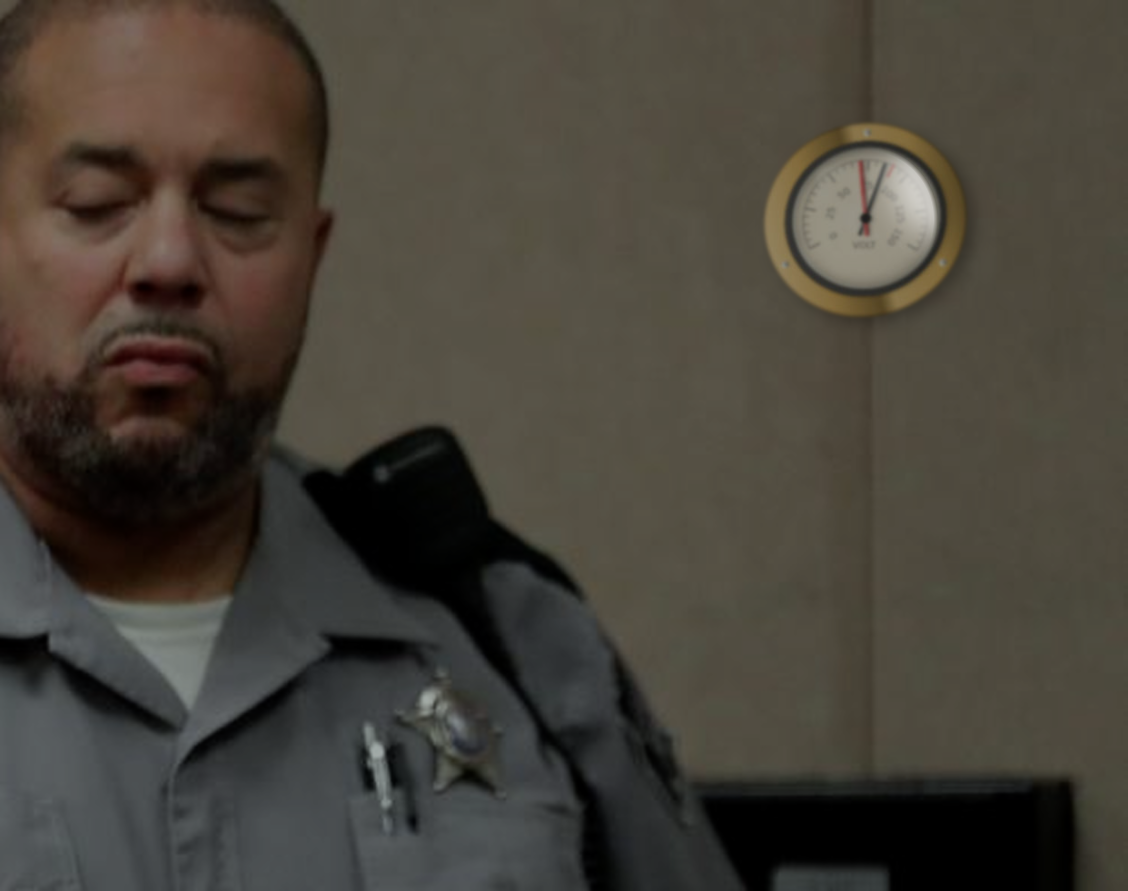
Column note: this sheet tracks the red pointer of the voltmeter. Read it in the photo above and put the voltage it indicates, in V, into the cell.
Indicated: 70 V
